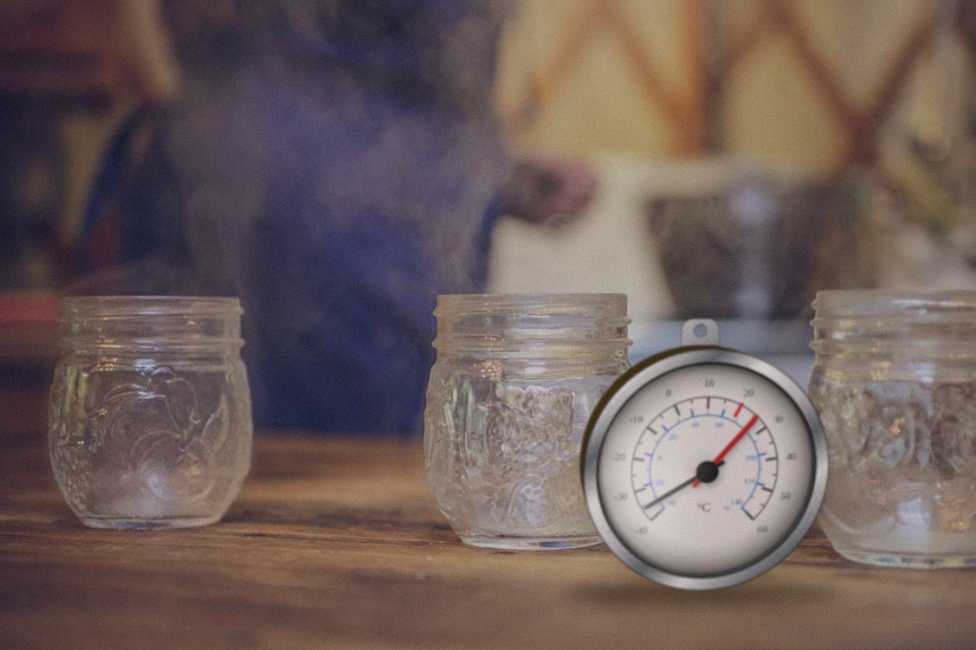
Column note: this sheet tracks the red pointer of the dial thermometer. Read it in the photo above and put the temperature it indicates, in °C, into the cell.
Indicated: 25 °C
